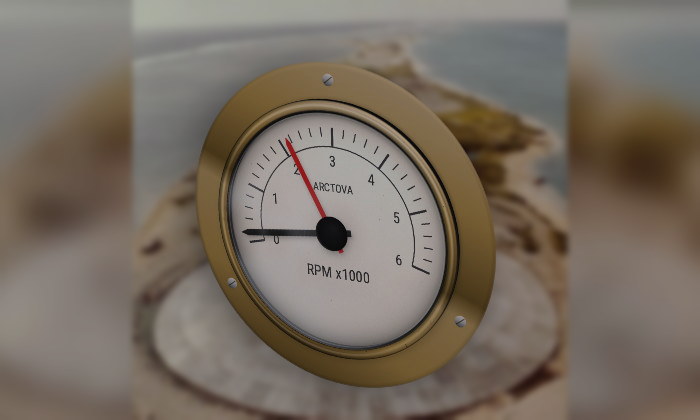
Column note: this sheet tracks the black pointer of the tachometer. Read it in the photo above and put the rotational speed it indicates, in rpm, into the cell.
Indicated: 200 rpm
